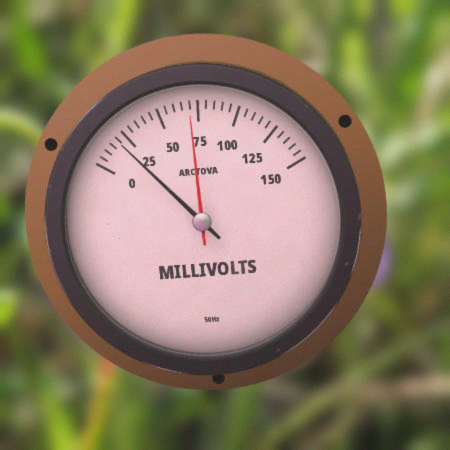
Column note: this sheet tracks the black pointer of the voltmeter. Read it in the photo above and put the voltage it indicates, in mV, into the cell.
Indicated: 20 mV
